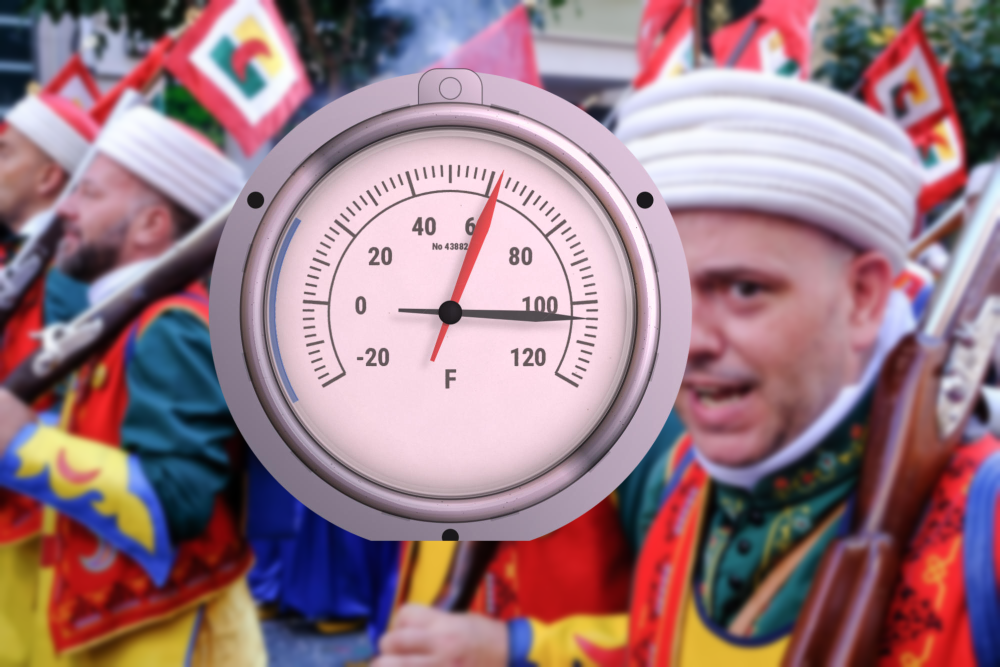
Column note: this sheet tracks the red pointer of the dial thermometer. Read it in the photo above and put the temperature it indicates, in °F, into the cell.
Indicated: 62 °F
